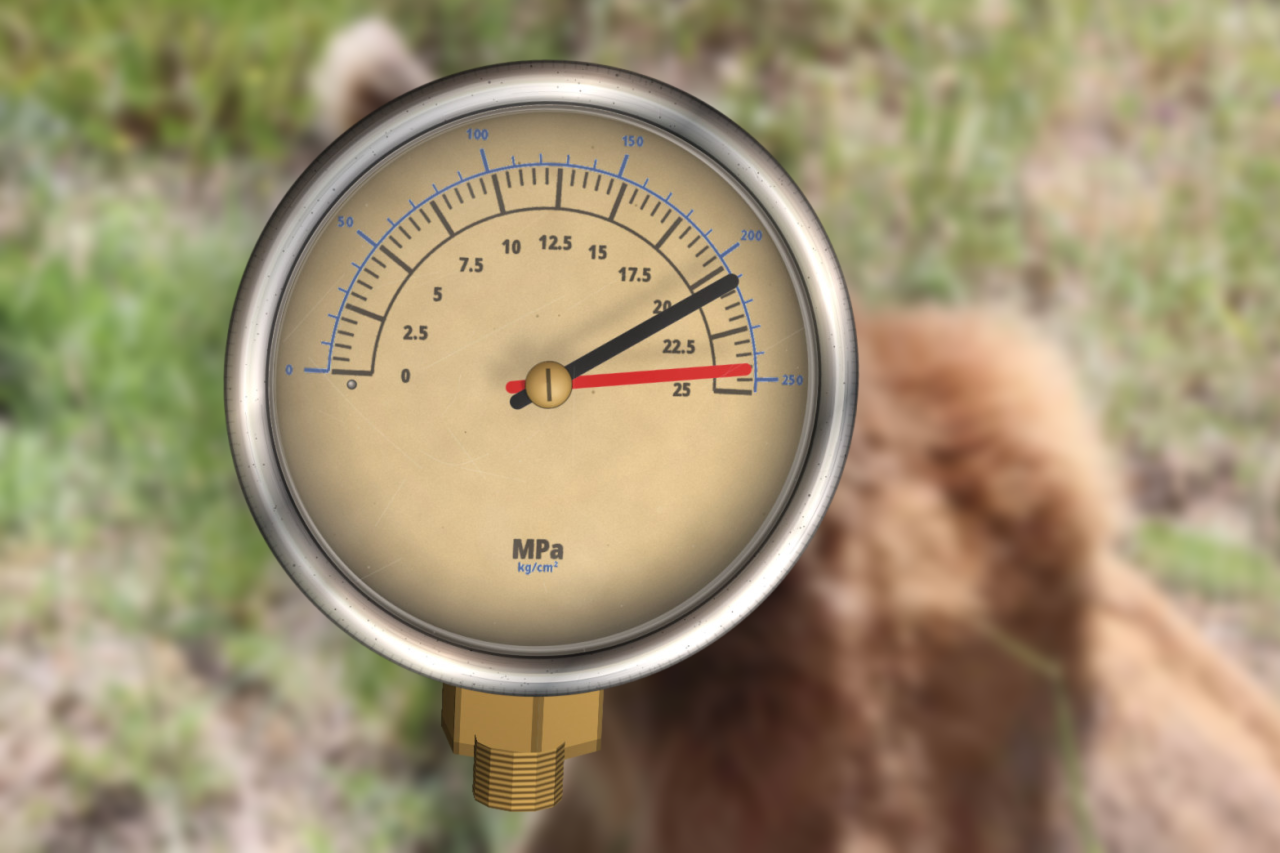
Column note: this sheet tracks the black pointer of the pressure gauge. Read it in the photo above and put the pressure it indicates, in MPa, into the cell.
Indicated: 20.5 MPa
